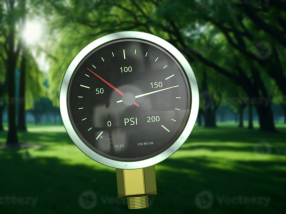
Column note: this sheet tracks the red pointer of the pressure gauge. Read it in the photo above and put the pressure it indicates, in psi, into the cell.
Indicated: 65 psi
